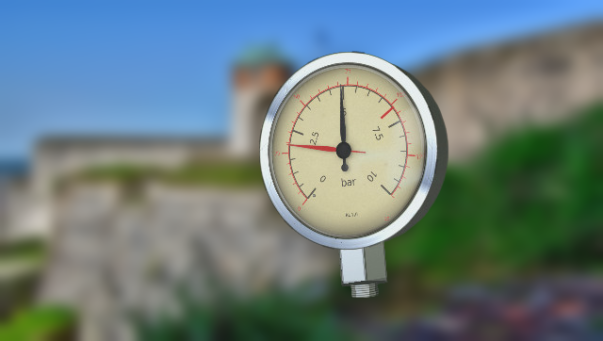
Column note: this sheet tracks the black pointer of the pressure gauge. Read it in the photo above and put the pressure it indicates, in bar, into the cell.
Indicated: 5 bar
